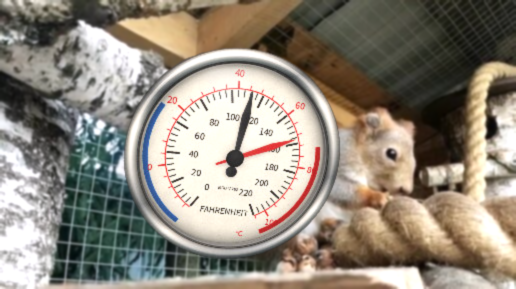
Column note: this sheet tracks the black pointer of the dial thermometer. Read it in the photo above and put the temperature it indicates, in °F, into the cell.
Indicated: 112 °F
